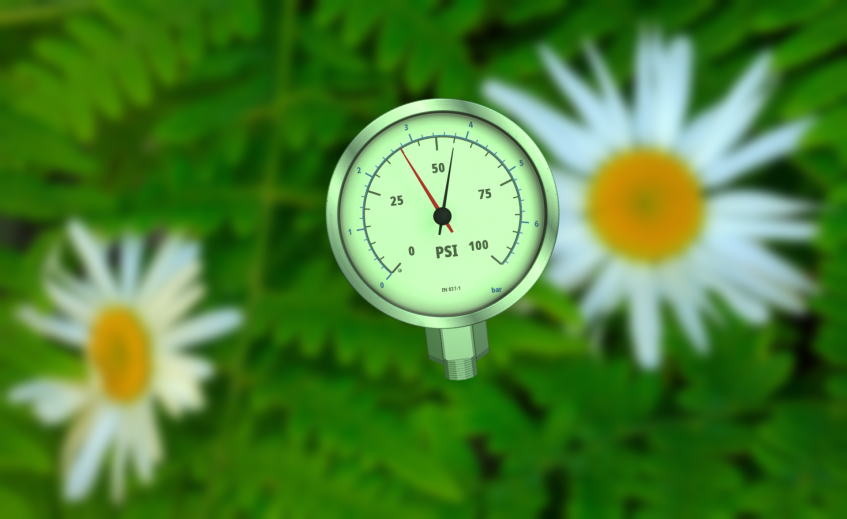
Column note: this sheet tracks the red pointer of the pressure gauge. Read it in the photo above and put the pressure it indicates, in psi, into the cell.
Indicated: 40 psi
